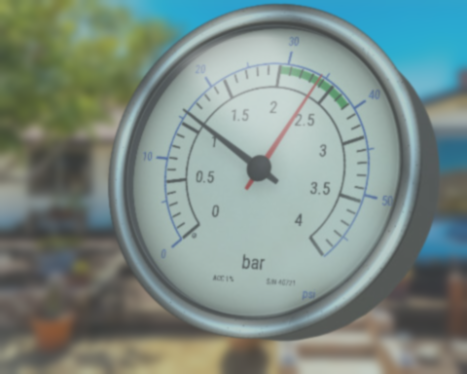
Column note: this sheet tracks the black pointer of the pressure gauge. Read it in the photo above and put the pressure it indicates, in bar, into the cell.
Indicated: 1.1 bar
